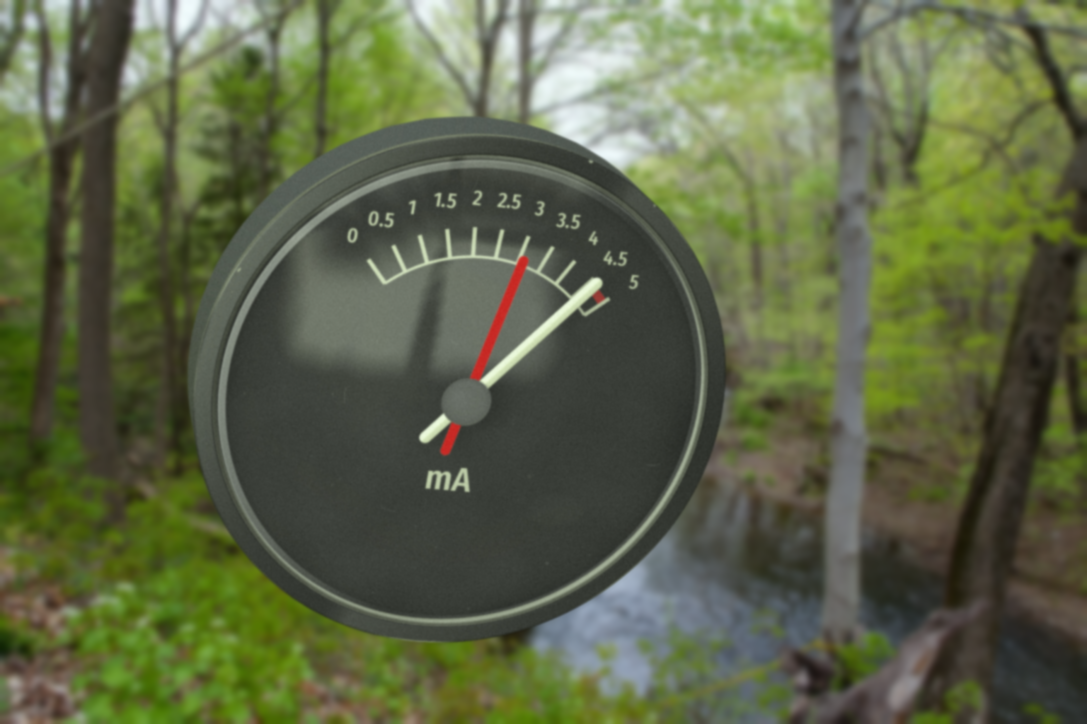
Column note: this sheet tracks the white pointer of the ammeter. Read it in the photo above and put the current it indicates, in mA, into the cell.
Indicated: 4.5 mA
